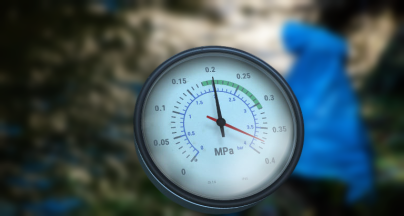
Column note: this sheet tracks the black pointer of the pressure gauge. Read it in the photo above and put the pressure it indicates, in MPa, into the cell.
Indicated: 0.2 MPa
